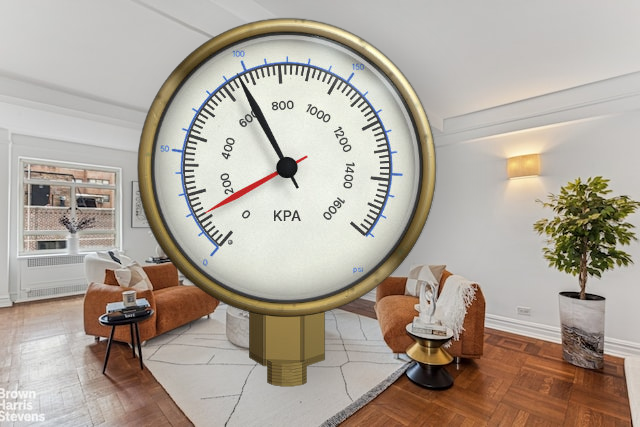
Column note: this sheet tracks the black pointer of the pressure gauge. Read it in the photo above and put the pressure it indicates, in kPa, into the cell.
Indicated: 660 kPa
